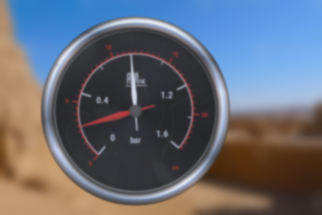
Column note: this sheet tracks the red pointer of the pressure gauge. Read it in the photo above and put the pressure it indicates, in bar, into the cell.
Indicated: 0.2 bar
